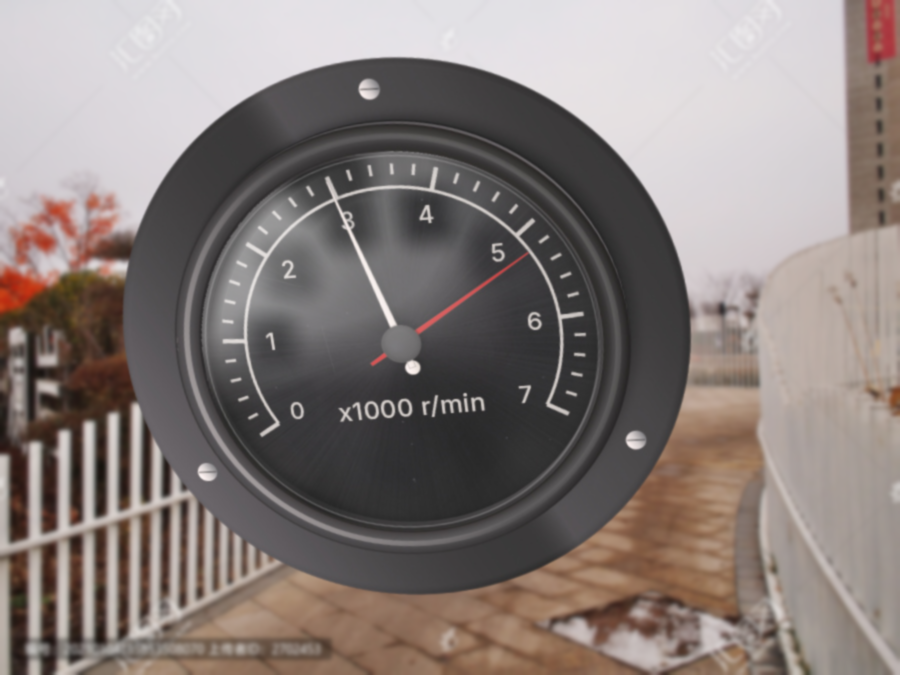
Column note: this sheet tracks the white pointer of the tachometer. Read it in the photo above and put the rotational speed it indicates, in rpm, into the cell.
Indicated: 3000 rpm
